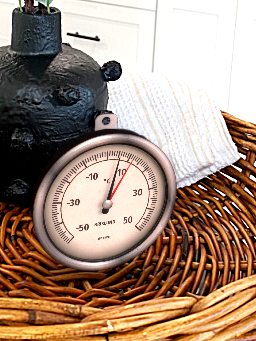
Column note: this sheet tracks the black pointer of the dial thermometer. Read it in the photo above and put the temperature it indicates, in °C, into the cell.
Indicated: 5 °C
